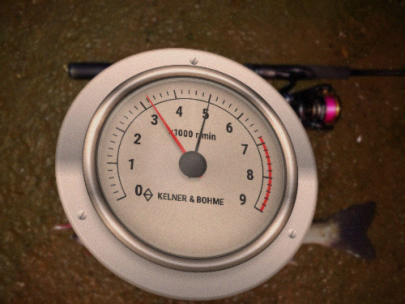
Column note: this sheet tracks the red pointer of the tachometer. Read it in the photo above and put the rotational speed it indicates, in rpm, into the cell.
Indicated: 3200 rpm
